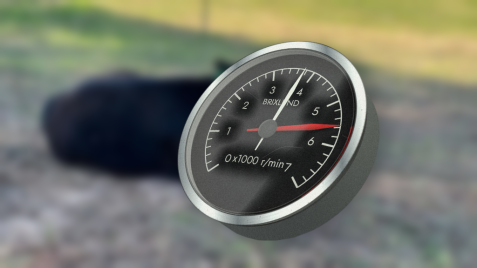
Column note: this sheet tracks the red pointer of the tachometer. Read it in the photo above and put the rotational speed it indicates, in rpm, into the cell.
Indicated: 5600 rpm
